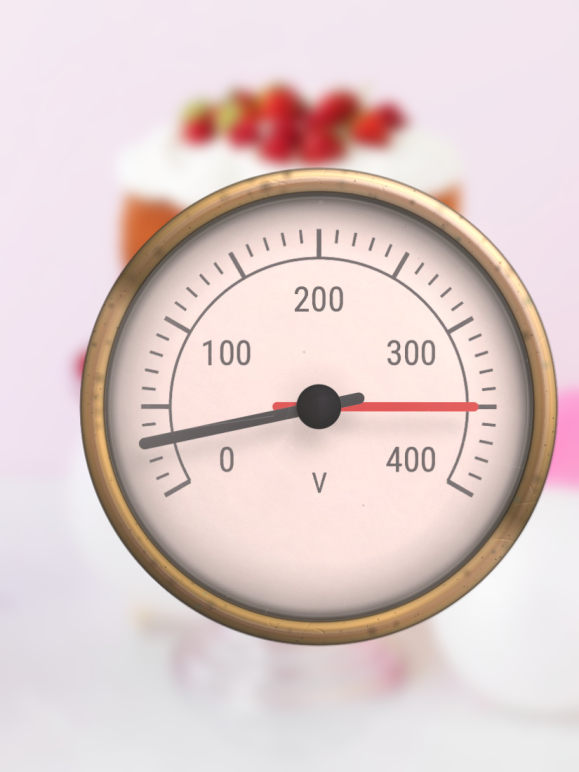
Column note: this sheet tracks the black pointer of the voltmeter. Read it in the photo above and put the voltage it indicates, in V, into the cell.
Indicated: 30 V
